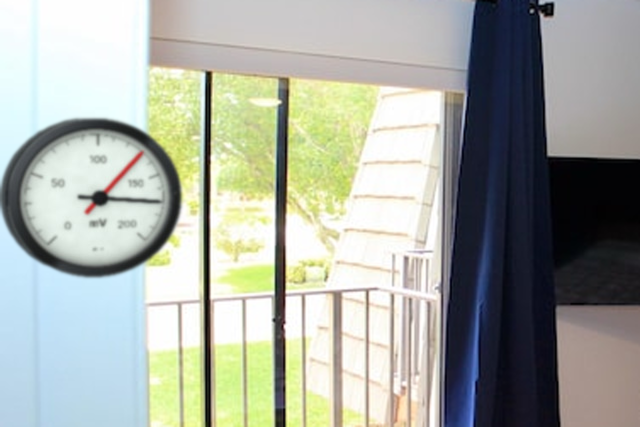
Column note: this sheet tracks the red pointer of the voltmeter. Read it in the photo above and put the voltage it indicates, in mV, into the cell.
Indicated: 130 mV
